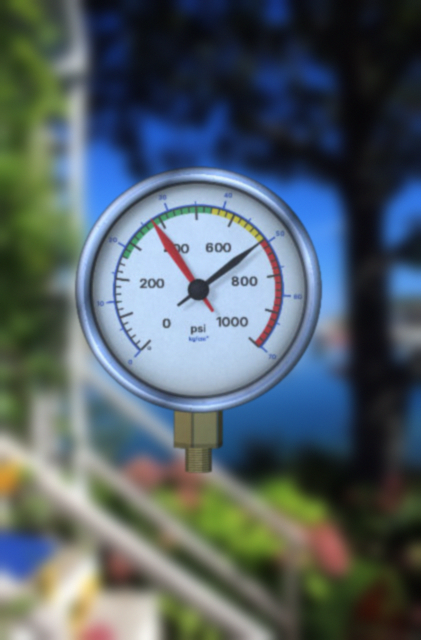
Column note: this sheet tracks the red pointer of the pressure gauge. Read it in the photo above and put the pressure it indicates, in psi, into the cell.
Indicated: 380 psi
